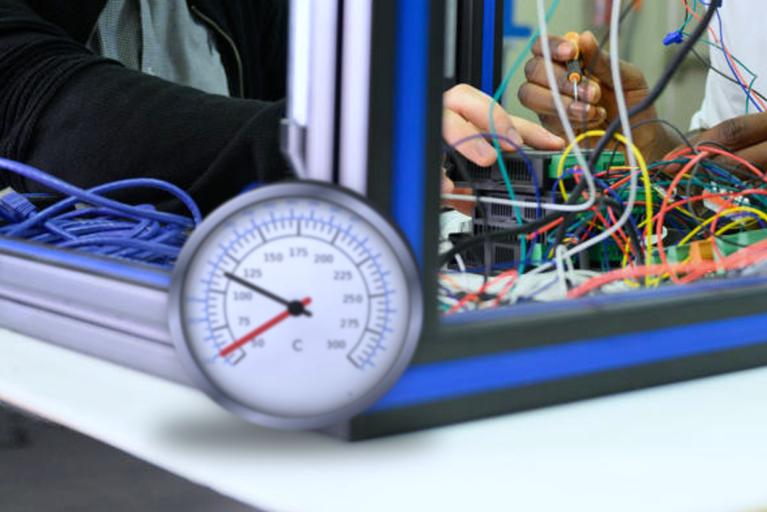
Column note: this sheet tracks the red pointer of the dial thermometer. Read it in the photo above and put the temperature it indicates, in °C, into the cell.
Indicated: 60 °C
